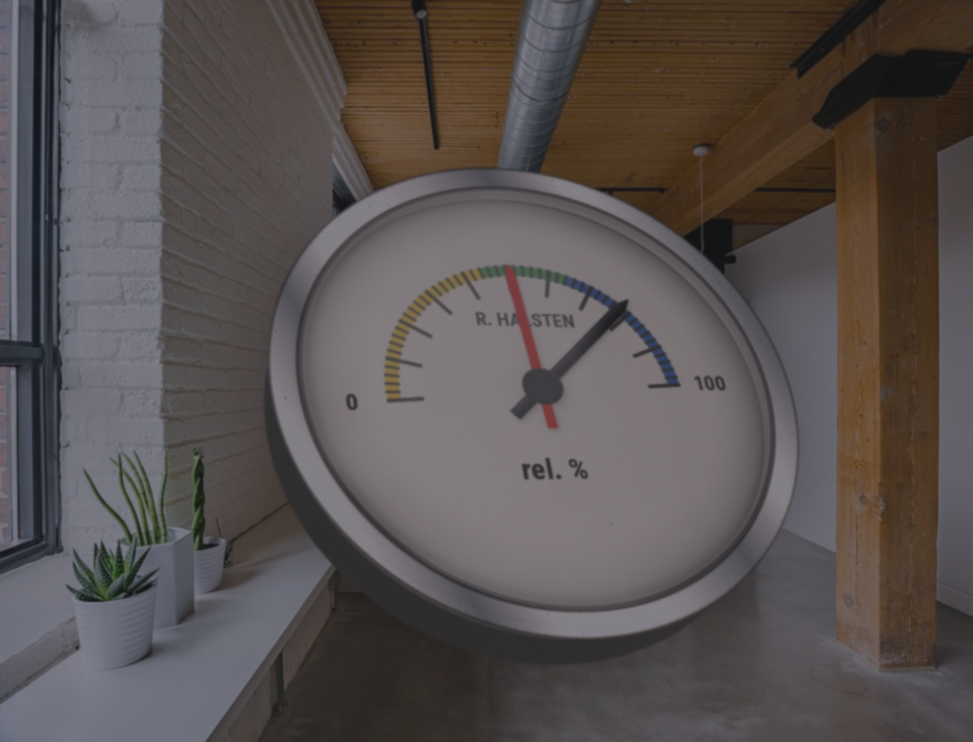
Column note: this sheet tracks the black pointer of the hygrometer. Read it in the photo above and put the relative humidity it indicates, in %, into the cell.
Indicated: 78 %
